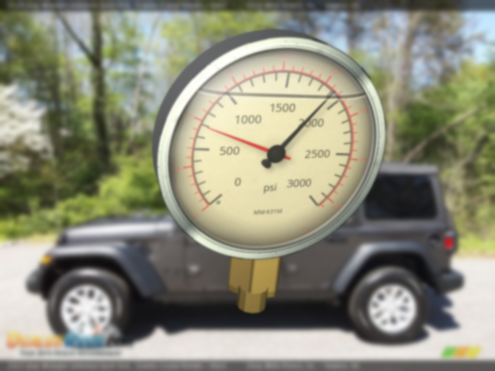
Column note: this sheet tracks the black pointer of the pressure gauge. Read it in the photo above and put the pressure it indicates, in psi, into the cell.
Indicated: 1900 psi
